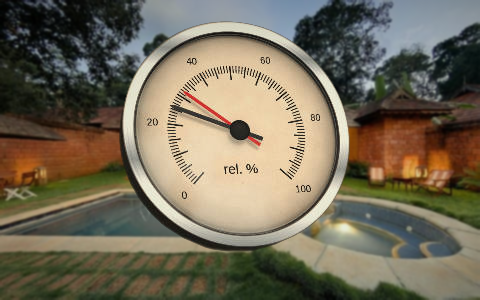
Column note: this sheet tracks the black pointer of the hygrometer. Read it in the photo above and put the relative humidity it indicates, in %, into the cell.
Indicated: 25 %
